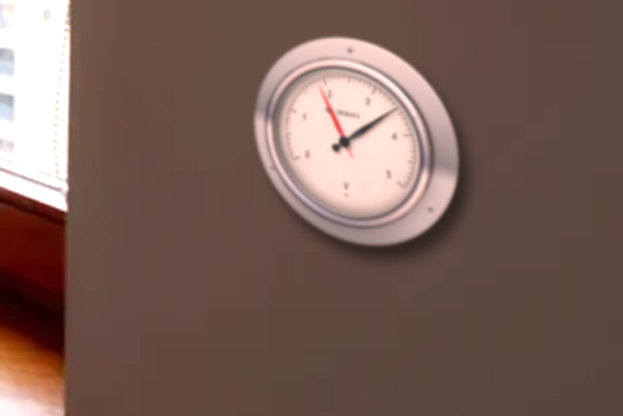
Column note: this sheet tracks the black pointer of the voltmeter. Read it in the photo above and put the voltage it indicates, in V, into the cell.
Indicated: 3.5 V
